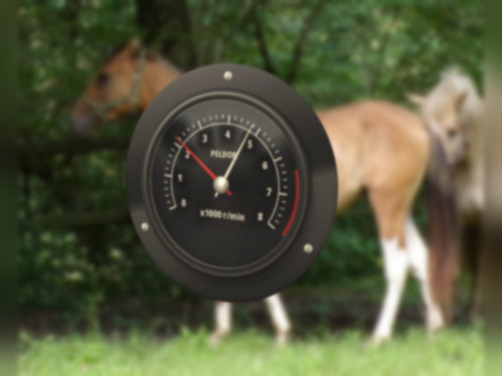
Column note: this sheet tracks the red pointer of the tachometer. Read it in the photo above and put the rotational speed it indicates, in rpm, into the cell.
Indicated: 2200 rpm
